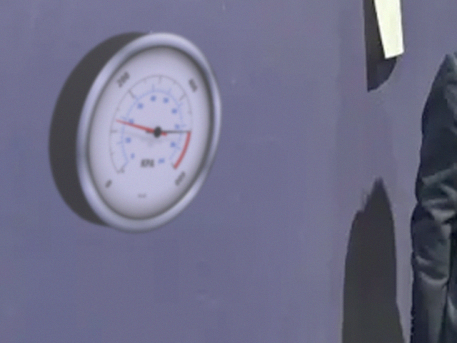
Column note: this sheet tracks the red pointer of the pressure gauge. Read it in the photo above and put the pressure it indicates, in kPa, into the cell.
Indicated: 125 kPa
